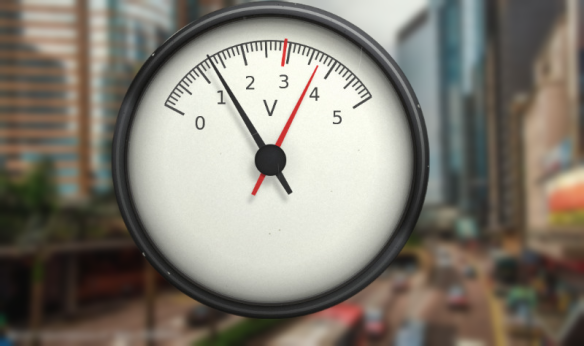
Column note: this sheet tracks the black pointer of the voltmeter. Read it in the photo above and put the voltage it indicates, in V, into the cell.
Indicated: 1.3 V
